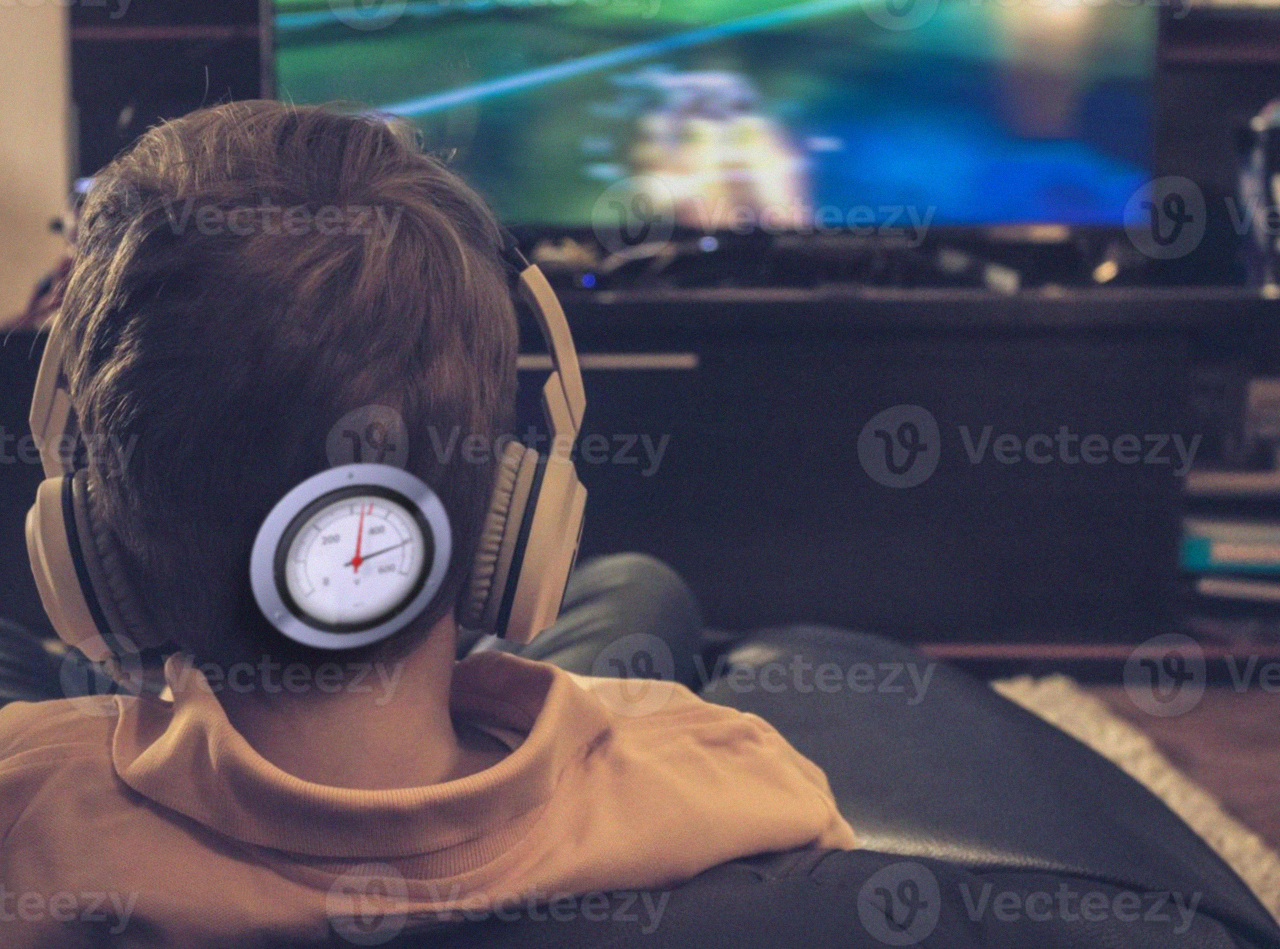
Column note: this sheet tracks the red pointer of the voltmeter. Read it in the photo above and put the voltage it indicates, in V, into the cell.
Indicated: 325 V
